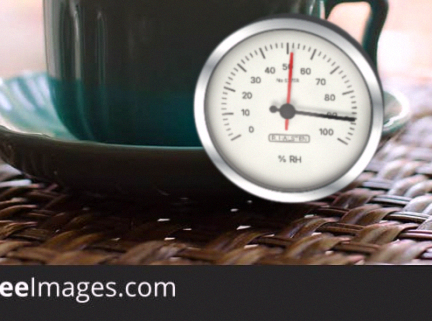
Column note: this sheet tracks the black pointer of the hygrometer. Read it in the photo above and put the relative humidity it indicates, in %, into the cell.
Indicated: 90 %
